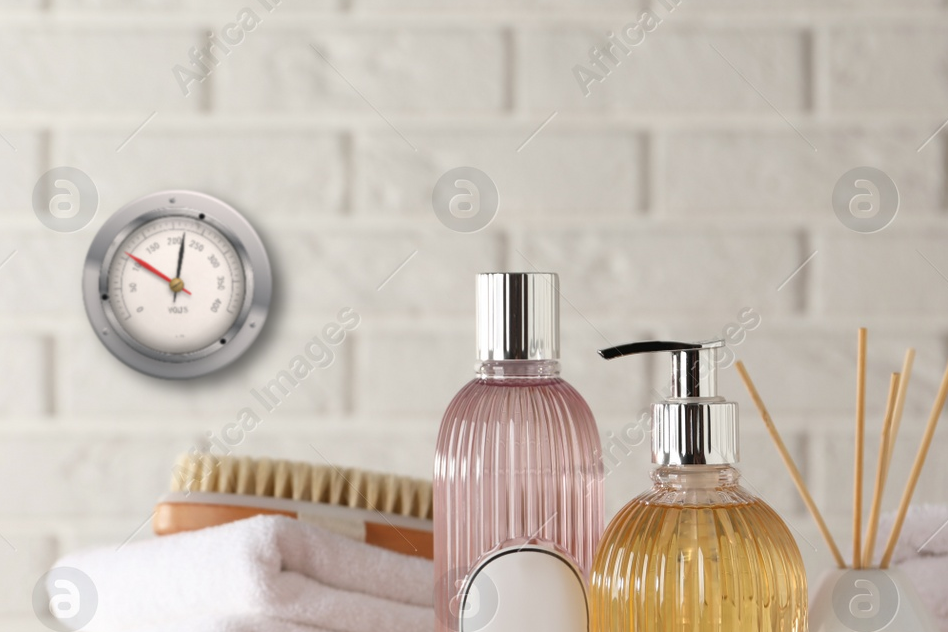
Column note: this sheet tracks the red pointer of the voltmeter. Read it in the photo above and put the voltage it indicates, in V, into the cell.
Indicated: 110 V
